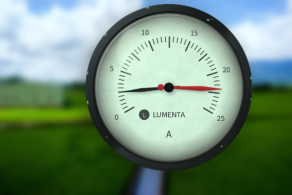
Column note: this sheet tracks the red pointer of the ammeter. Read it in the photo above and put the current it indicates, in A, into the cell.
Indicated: 22 A
